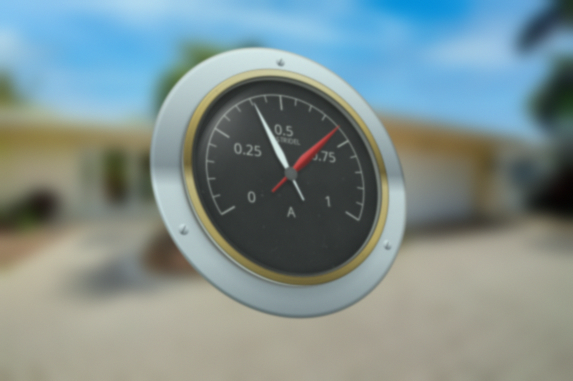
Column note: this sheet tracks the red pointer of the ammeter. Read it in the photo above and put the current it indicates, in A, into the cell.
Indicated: 0.7 A
